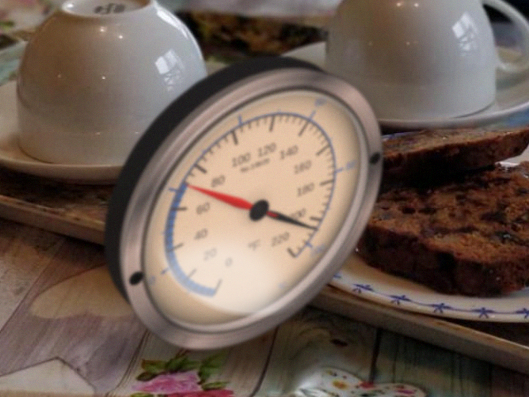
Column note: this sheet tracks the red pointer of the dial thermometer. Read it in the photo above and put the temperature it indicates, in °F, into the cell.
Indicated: 72 °F
